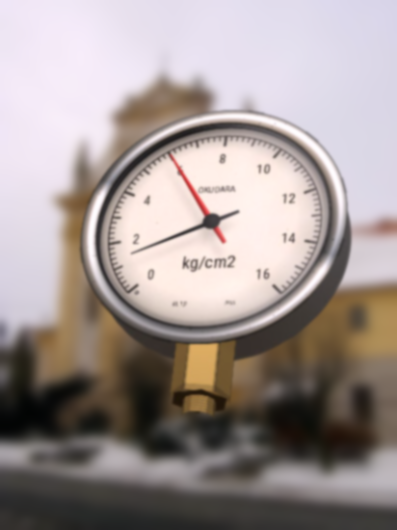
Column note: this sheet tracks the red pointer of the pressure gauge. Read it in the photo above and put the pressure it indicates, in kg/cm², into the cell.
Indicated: 6 kg/cm²
